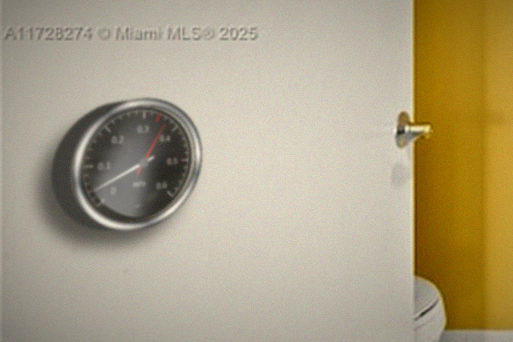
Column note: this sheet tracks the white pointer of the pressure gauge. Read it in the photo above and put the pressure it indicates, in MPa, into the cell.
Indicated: 0.04 MPa
